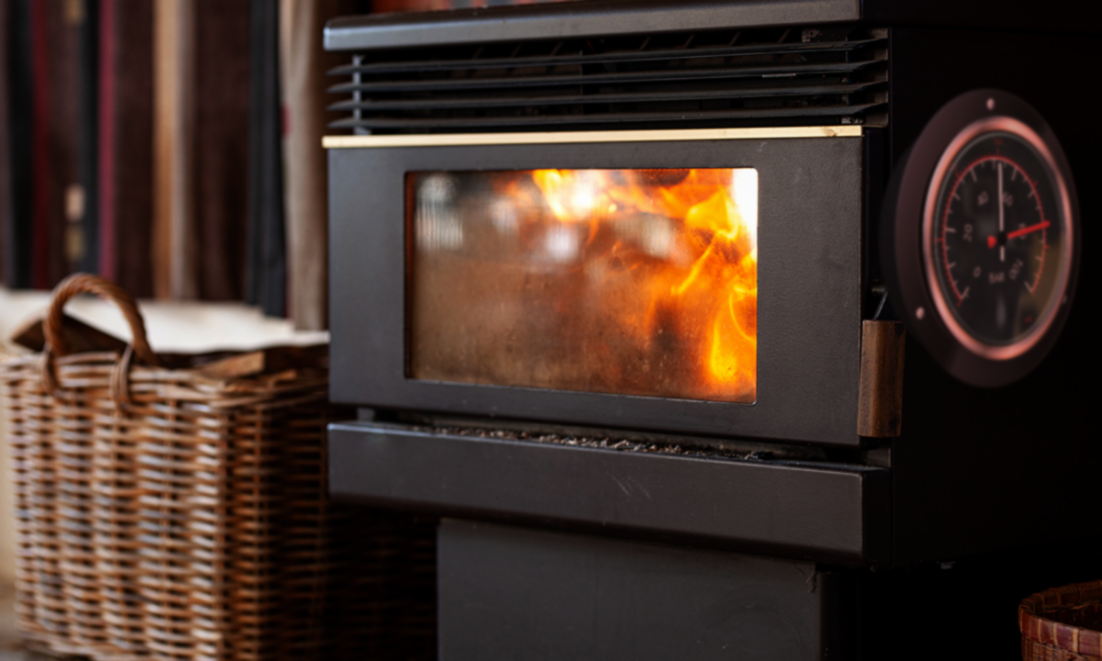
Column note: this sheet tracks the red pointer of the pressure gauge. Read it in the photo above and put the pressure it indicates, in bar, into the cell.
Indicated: 80 bar
